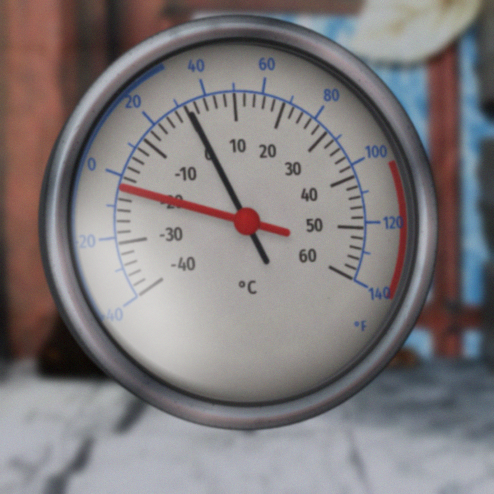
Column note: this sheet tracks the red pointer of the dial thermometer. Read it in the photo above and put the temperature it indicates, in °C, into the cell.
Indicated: -20 °C
